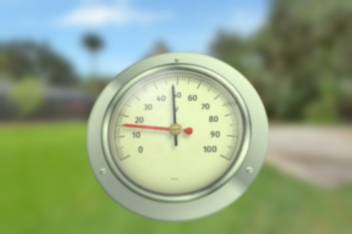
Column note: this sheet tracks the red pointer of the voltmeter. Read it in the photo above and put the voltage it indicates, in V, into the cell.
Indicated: 15 V
